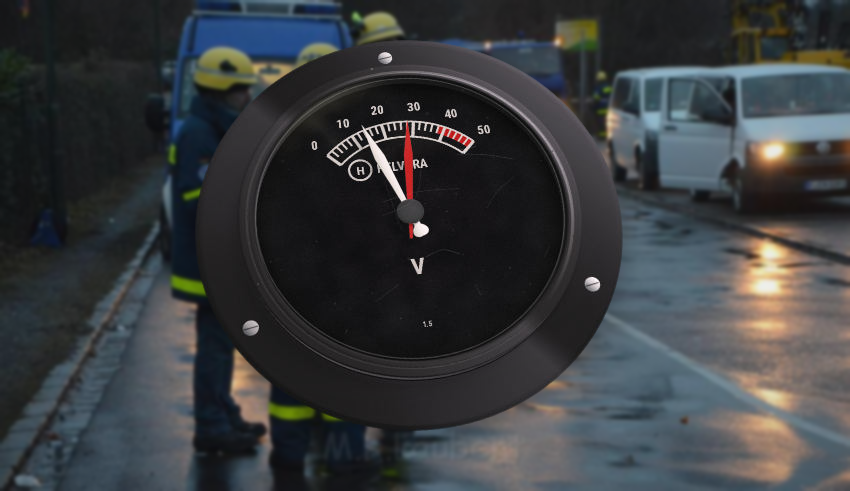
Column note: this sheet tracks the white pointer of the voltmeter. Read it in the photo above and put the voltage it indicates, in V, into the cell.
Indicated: 14 V
